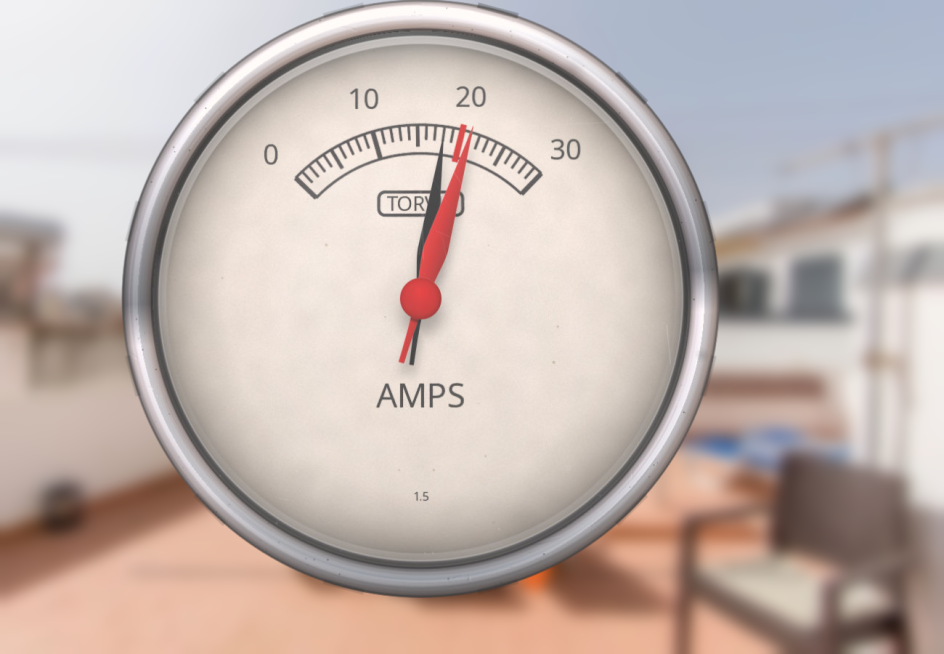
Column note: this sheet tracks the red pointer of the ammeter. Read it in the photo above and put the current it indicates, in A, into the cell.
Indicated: 21 A
